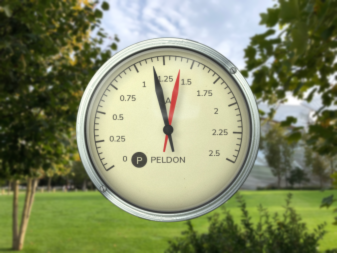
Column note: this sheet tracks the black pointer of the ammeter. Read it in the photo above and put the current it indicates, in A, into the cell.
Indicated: 1.15 A
